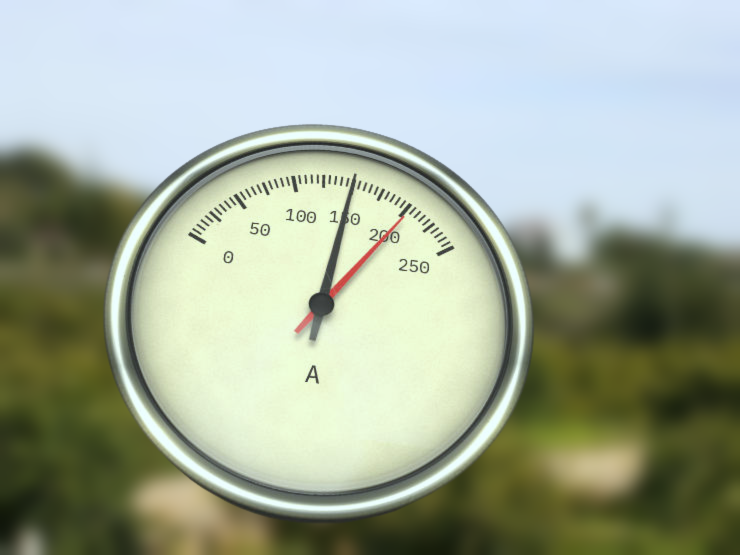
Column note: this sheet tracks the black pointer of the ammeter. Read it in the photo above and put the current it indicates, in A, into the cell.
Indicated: 150 A
